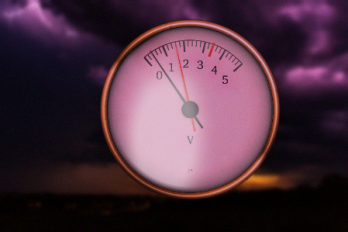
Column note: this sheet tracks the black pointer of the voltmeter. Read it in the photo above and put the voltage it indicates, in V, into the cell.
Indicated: 0.4 V
